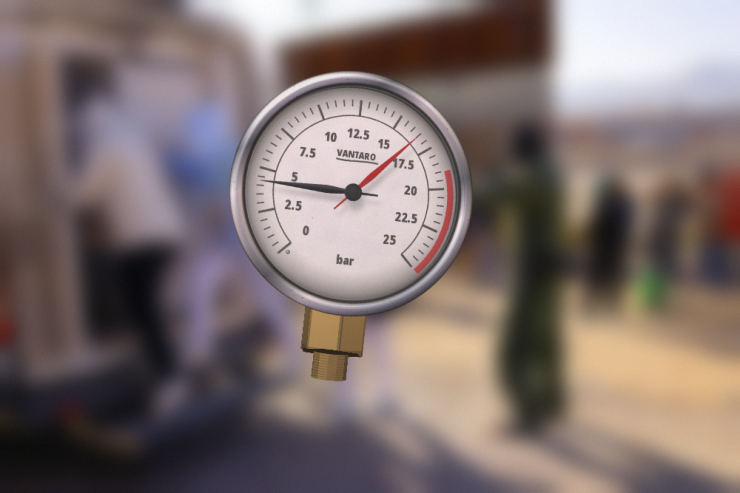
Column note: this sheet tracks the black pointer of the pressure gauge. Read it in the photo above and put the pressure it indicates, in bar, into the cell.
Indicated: 4.25 bar
